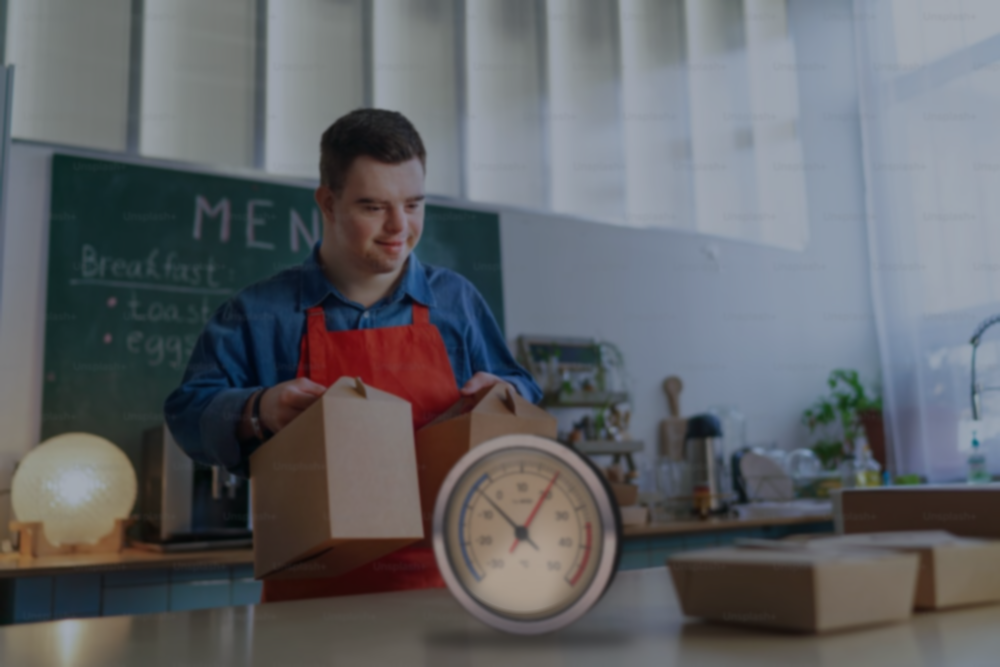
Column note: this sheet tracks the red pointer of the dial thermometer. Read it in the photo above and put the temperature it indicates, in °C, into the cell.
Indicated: 20 °C
